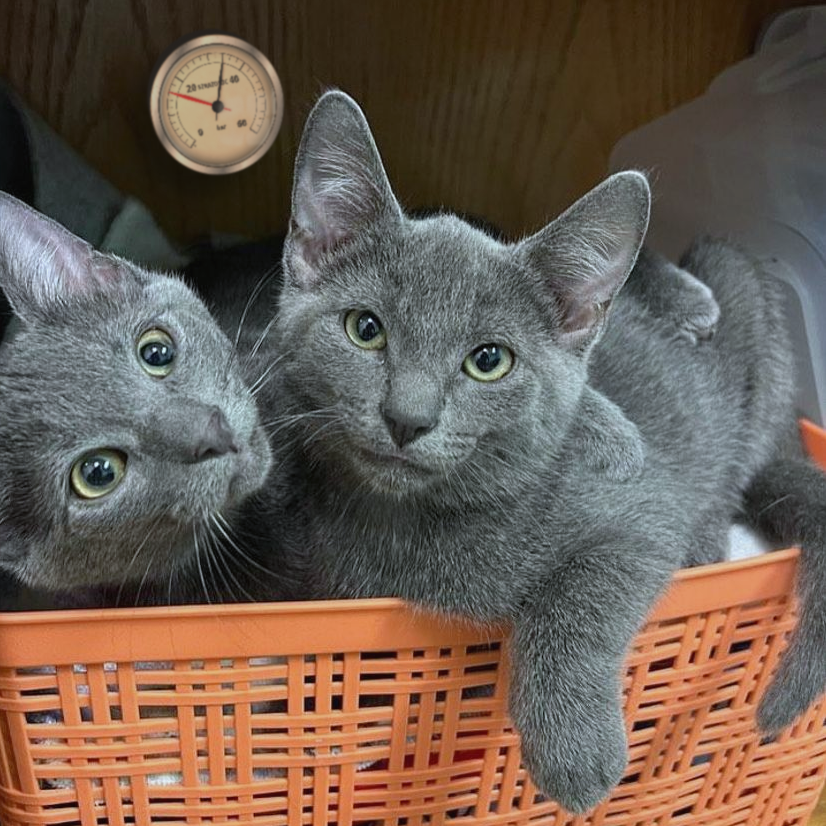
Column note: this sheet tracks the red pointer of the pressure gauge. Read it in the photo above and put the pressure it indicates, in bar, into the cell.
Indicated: 16 bar
